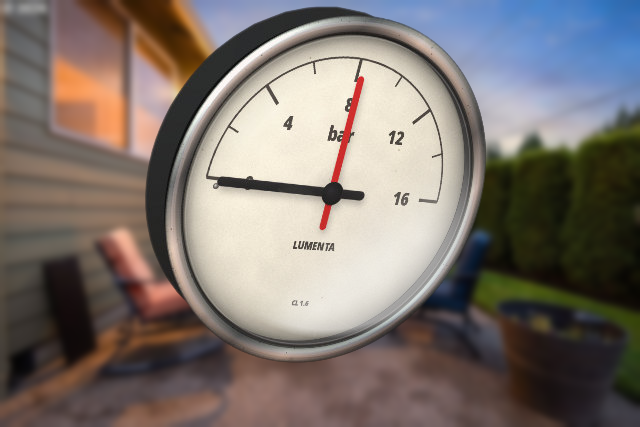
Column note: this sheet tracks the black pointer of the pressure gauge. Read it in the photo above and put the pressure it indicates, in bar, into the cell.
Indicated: 0 bar
